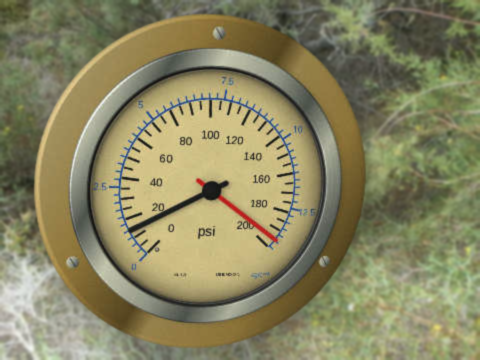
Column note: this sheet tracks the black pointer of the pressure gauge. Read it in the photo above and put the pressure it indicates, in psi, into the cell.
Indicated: 15 psi
